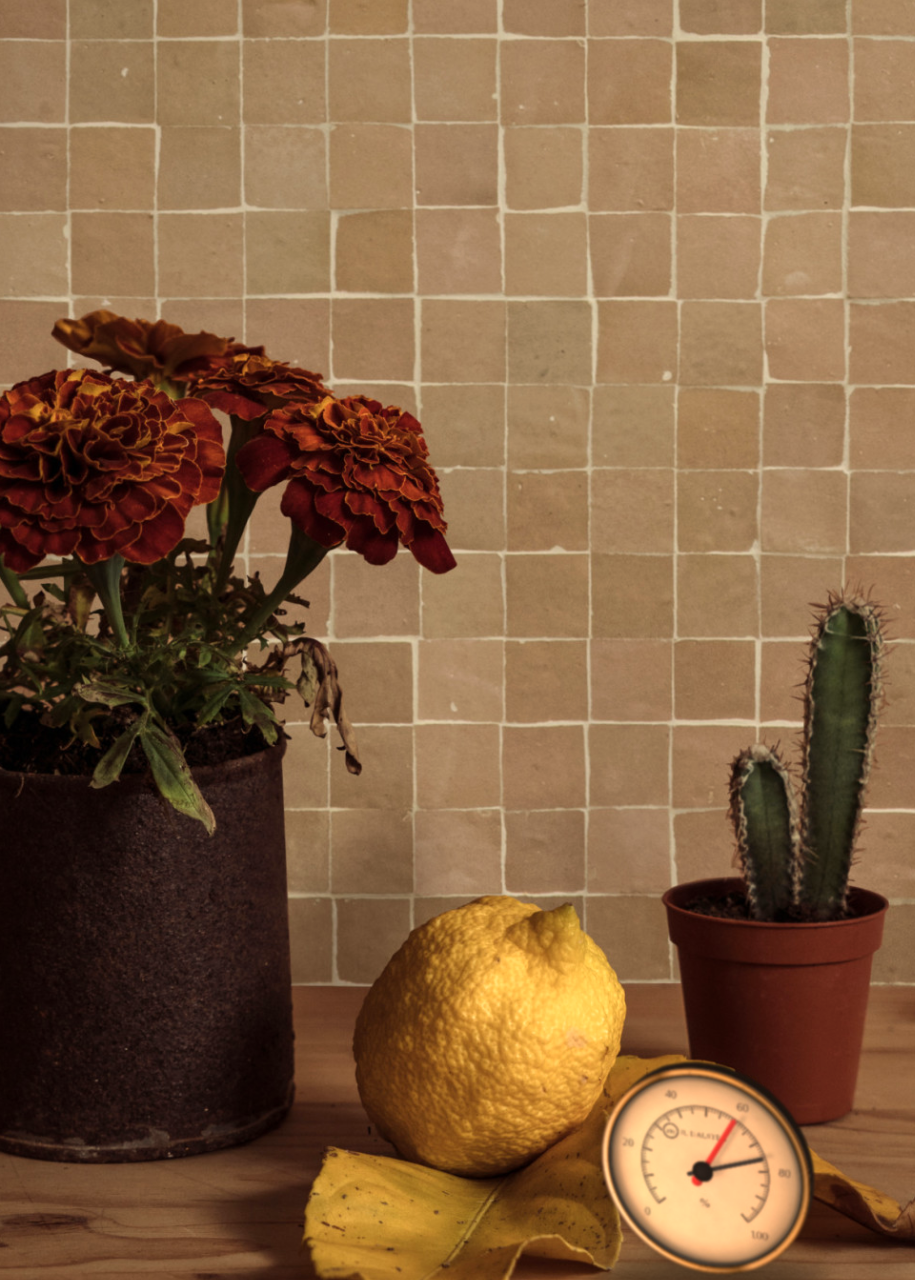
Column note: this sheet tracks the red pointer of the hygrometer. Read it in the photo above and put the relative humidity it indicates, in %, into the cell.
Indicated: 60 %
